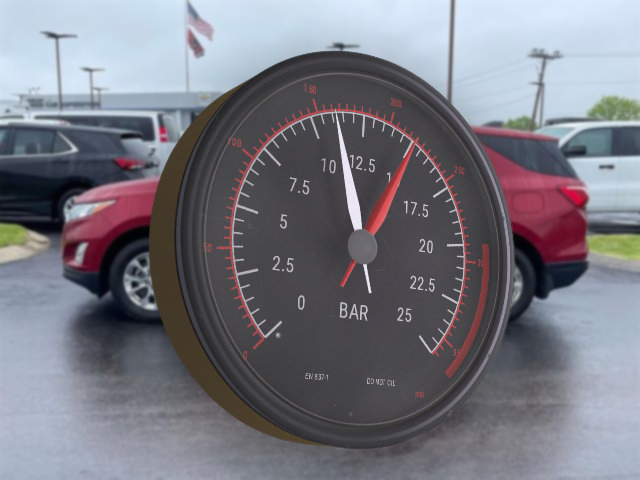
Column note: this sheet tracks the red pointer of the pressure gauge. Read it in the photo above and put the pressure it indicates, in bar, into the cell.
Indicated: 15 bar
